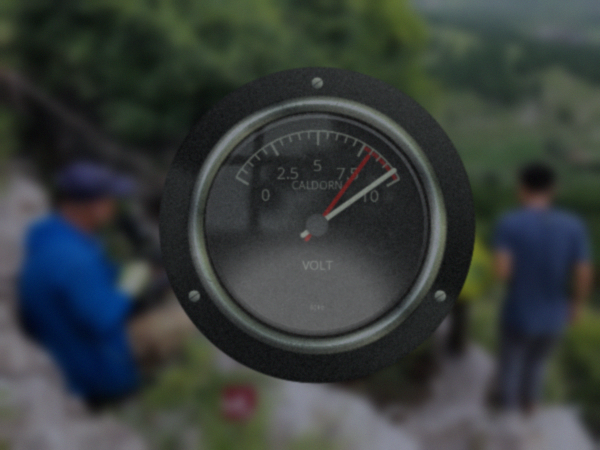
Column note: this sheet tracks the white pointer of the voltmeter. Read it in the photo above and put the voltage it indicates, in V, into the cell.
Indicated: 9.5 V
